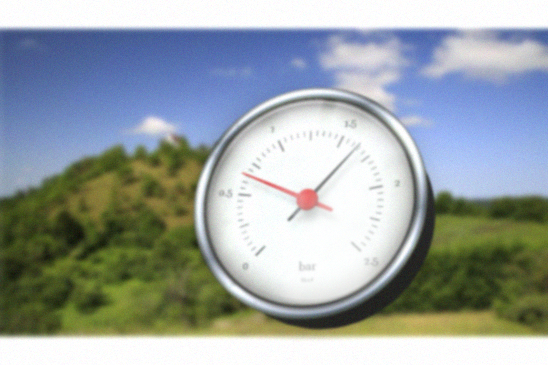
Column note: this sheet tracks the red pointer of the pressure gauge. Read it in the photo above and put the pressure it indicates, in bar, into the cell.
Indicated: 0.65 bar
